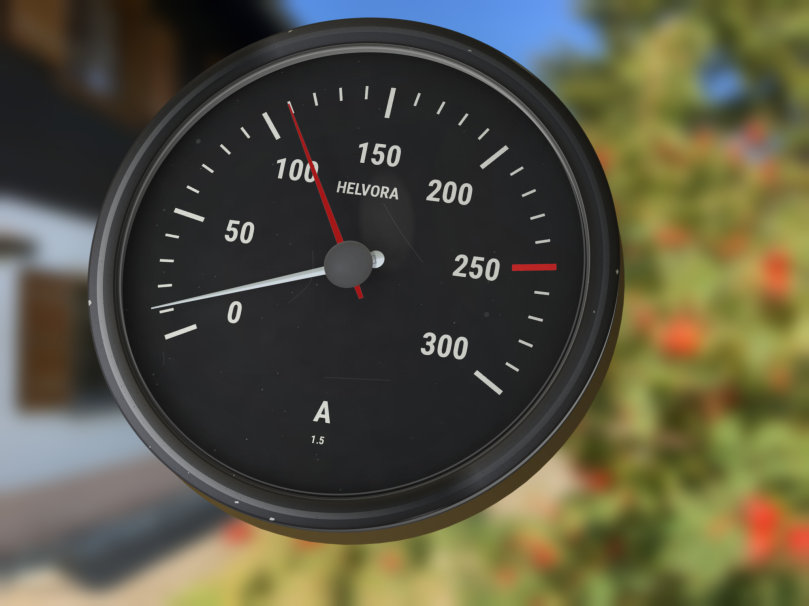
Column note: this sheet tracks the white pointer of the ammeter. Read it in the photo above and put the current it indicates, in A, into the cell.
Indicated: 10 A
